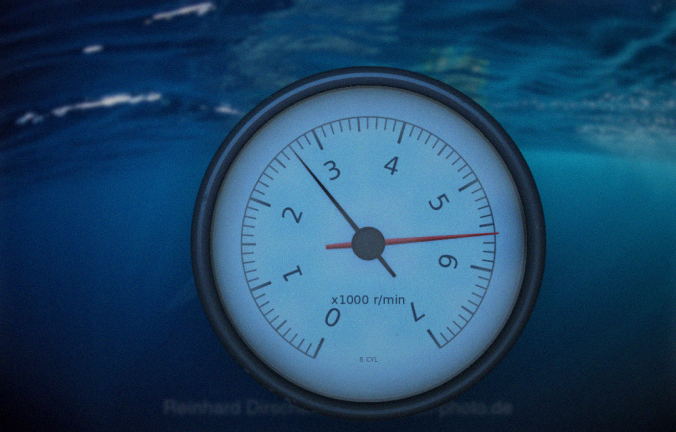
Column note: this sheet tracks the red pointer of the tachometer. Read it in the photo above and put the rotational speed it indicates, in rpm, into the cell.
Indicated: 5600 rpm
